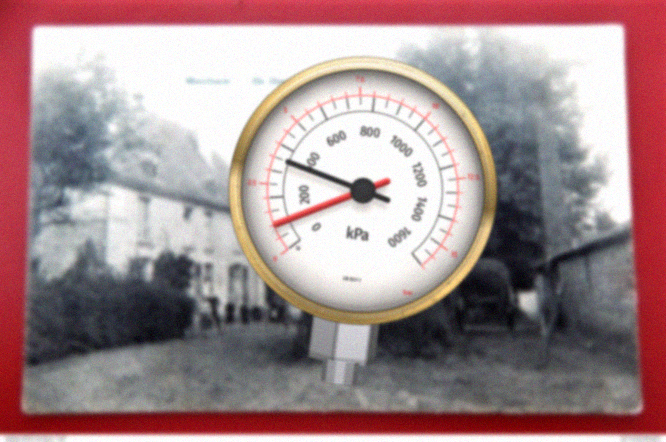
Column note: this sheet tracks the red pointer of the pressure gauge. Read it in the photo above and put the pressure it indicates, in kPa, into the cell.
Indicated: 100 kPa
